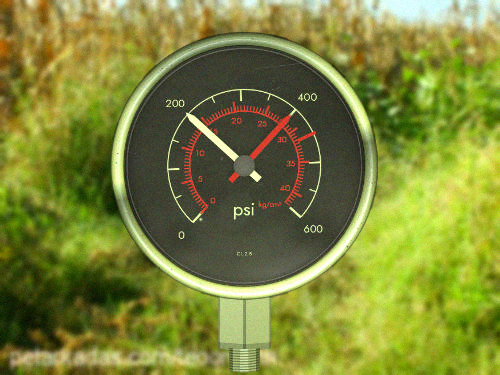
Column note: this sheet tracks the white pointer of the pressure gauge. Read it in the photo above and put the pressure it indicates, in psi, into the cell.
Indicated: 200 psi
